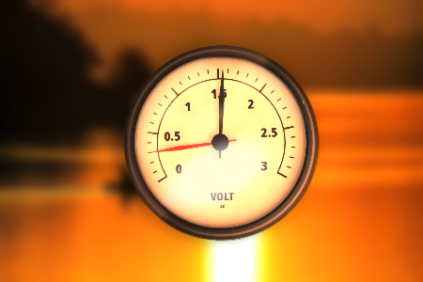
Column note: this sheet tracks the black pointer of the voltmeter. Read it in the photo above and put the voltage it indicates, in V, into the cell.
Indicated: 1.55 V
